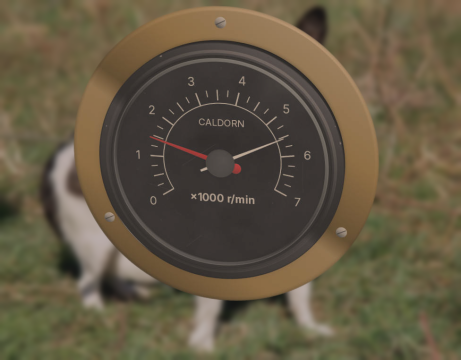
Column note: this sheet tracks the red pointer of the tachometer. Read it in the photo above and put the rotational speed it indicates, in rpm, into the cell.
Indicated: 1500 rpm
